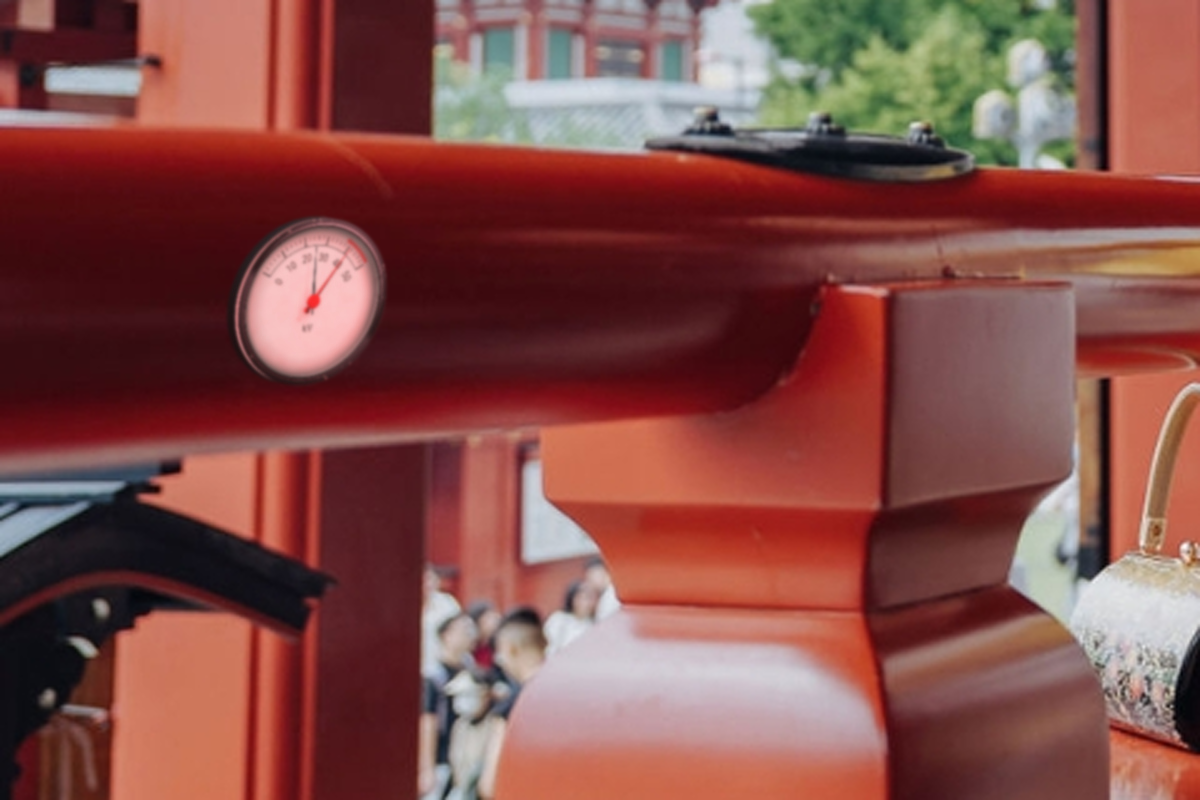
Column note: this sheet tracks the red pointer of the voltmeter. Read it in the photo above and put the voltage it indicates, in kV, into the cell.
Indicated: 40 kV
